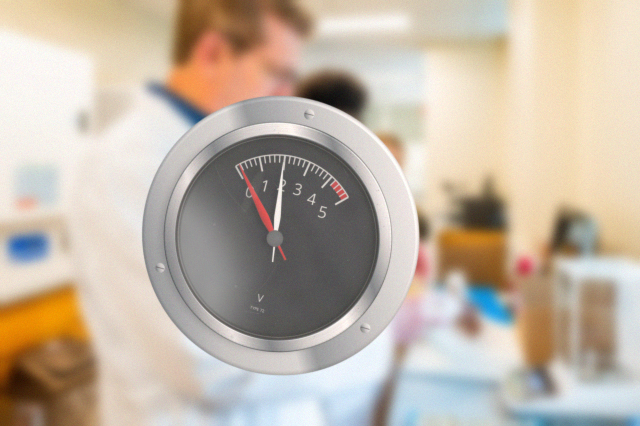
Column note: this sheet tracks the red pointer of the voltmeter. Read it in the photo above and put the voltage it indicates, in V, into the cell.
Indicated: 0.2 V
